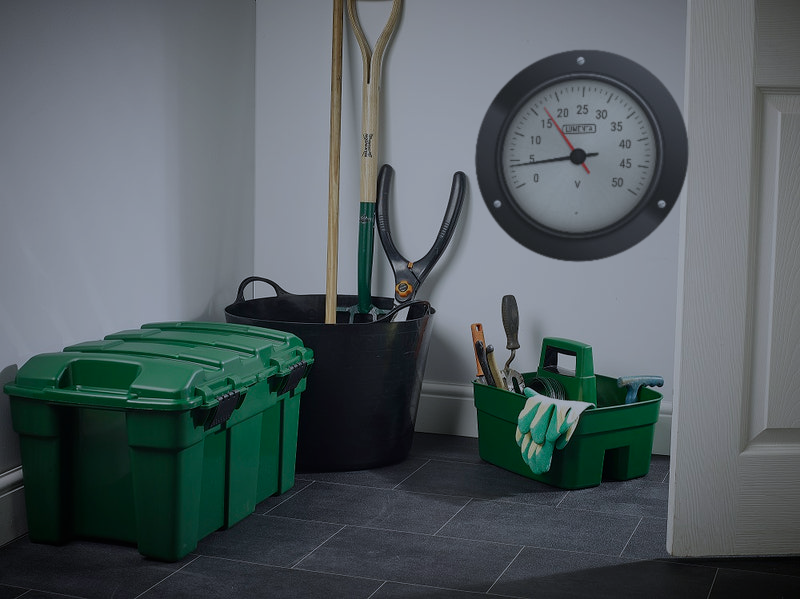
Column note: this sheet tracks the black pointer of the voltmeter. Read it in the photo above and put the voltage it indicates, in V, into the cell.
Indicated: 4 V
